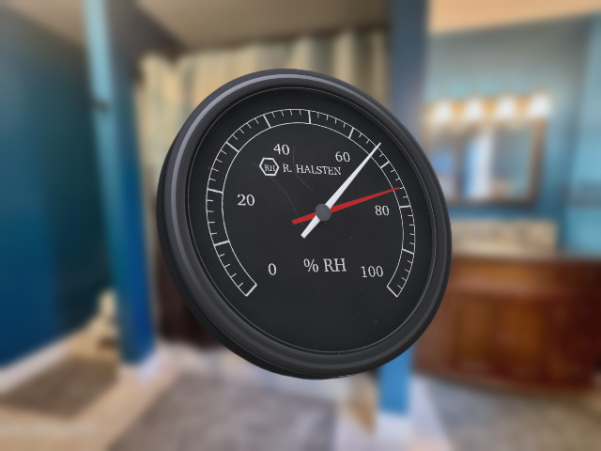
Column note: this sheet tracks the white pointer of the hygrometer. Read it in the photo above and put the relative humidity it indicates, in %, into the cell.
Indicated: 66 %
